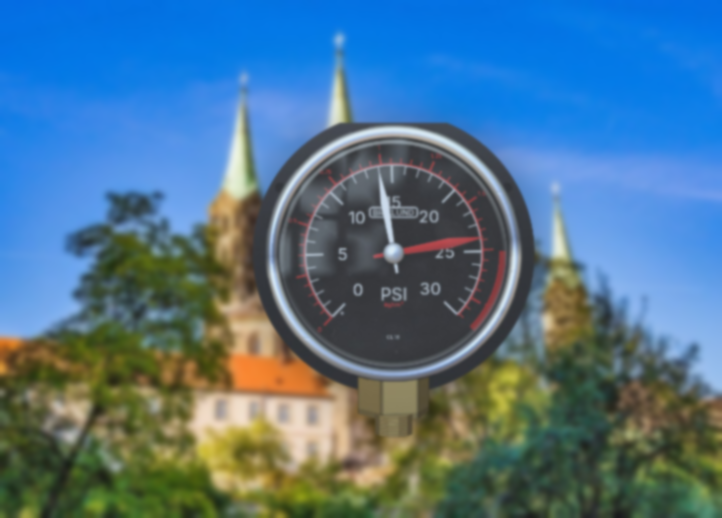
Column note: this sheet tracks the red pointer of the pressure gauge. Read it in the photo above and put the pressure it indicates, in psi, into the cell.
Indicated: 24 psi
